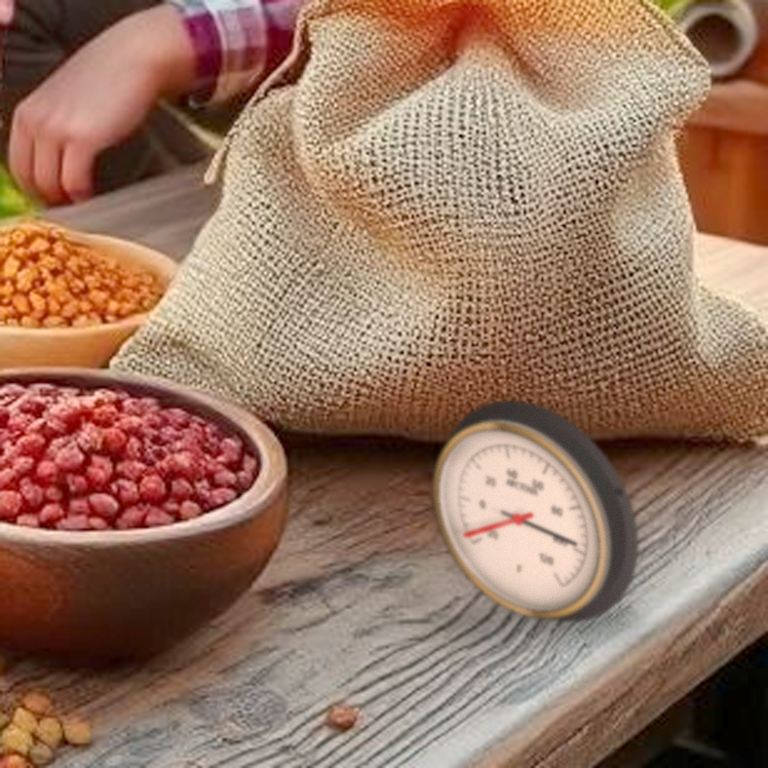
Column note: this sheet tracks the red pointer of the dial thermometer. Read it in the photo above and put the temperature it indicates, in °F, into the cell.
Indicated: -16 °F
